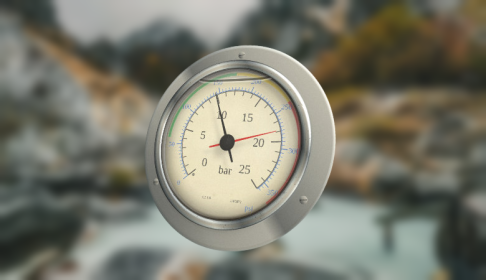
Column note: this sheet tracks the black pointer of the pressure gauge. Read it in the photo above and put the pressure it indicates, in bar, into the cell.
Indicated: 10 bar
